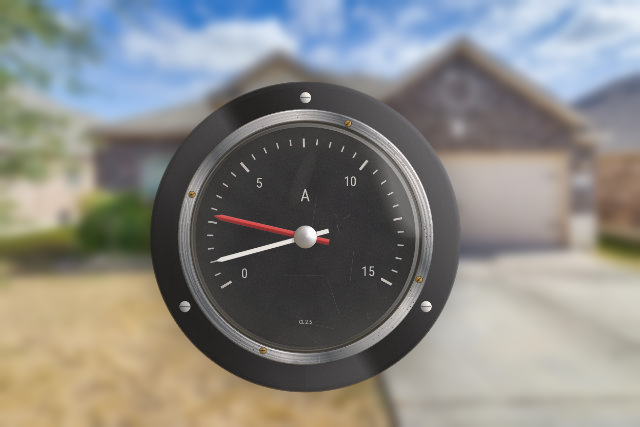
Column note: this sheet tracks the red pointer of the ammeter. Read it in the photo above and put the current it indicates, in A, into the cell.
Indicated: 2.75 A
